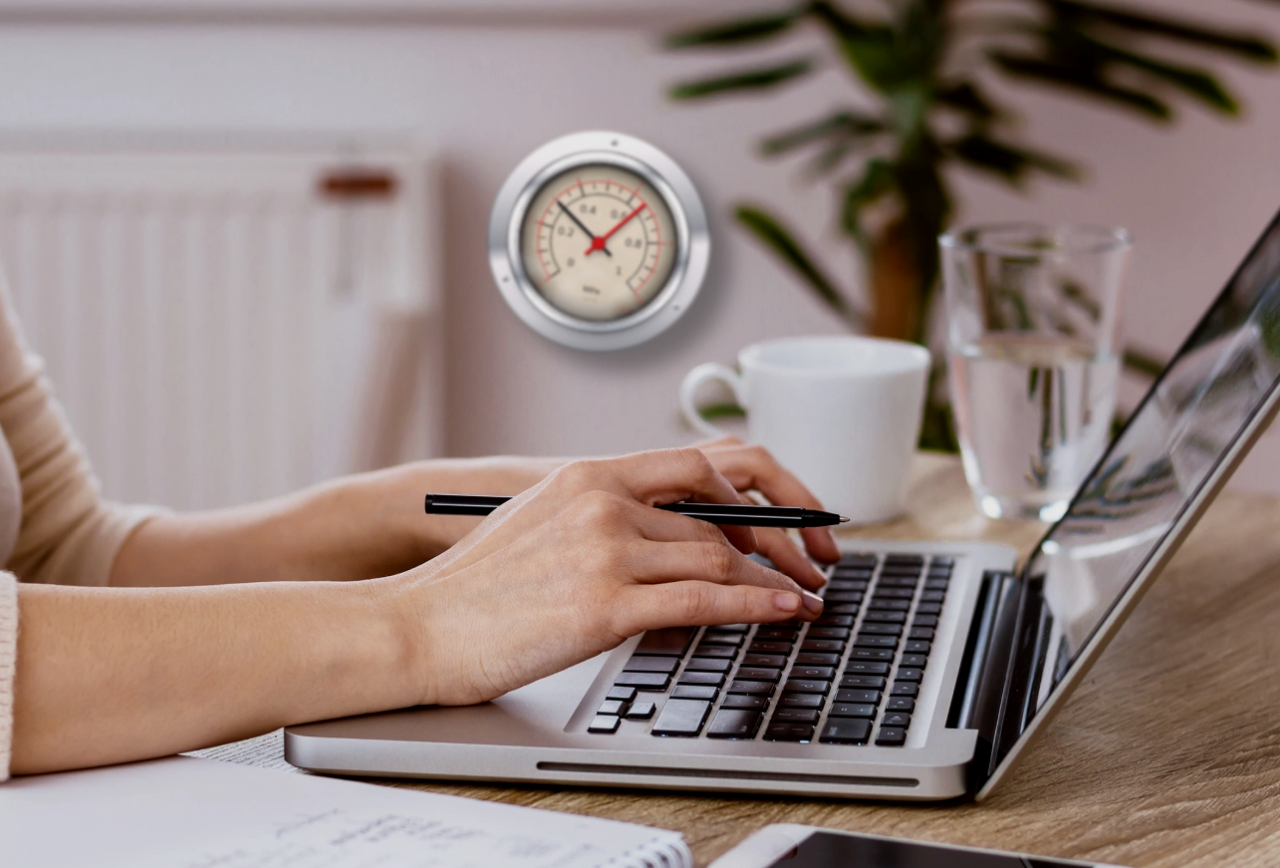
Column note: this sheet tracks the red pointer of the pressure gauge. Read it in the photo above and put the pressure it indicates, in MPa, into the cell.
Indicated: 0.65 MPa
